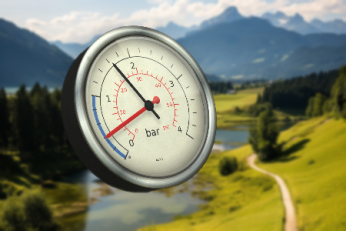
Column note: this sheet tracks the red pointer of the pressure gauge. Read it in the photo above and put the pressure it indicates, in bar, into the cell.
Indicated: 0.4 bar
